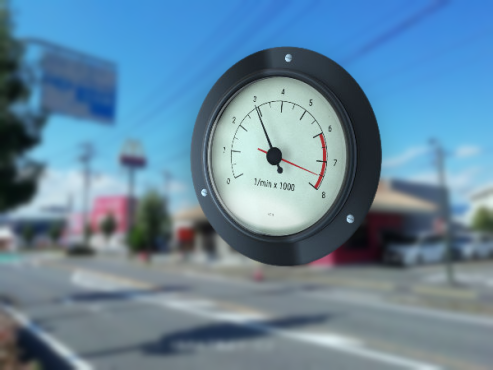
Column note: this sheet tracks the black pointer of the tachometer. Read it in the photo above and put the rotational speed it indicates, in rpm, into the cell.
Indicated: 3000 rpm
